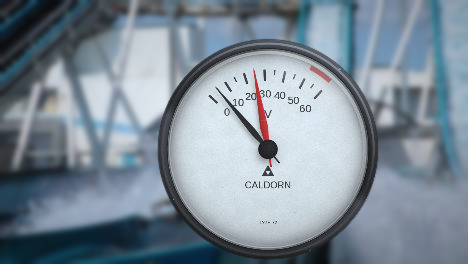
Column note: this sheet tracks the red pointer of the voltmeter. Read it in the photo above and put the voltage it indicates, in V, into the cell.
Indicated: 25 V
